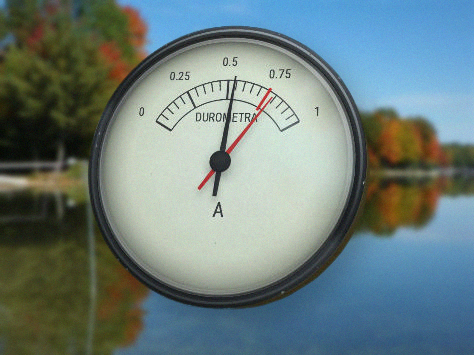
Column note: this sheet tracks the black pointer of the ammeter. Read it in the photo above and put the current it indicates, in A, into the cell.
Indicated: 0.55 A
